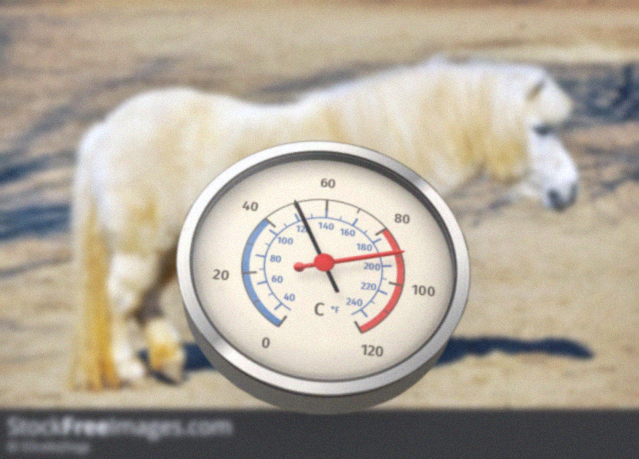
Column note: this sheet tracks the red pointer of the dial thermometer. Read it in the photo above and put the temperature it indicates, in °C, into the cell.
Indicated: 90 °C
